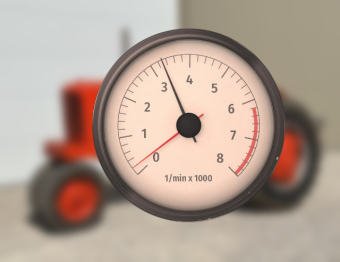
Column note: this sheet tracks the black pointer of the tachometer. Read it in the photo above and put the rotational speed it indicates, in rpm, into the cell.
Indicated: 3300 rpm
